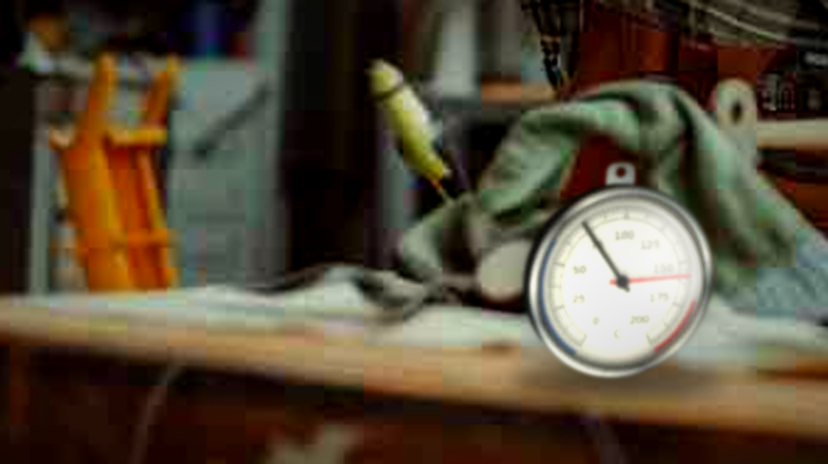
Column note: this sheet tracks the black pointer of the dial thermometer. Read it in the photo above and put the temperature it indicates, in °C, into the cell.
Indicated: 75 °C
